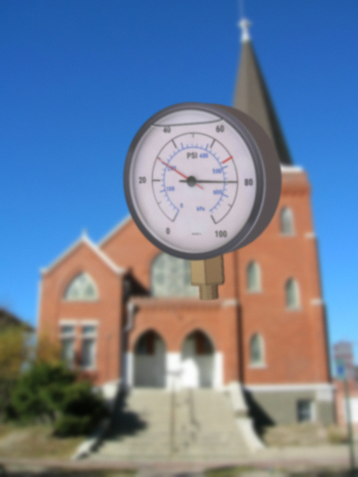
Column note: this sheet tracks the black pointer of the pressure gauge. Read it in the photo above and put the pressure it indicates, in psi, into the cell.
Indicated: 80 psi
